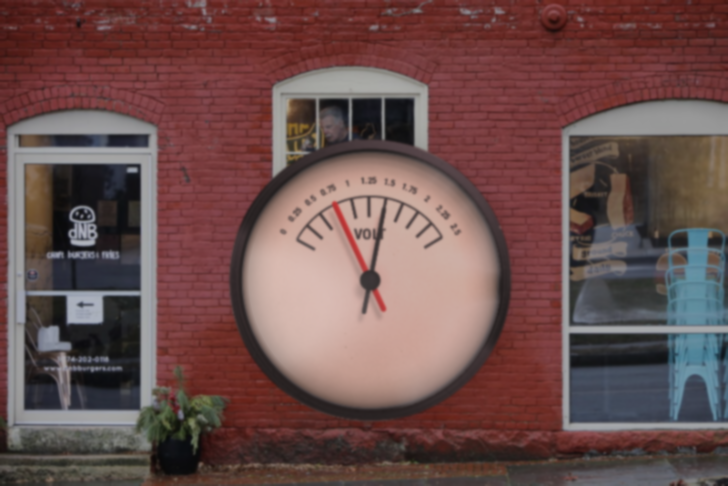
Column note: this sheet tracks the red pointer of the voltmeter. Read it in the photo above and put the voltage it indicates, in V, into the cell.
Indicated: 0.75 V
